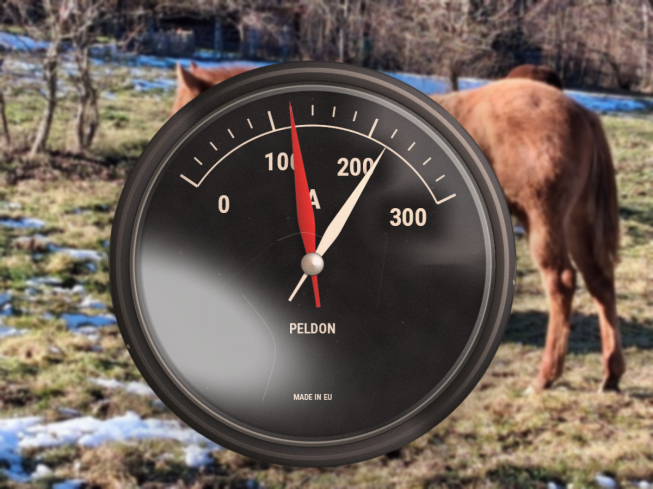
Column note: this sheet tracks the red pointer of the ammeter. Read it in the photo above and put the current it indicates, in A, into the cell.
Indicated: 120 A
